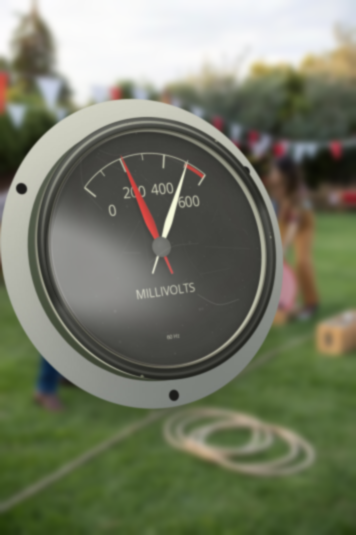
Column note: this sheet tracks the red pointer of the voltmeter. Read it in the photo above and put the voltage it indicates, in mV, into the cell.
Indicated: 200 mV
